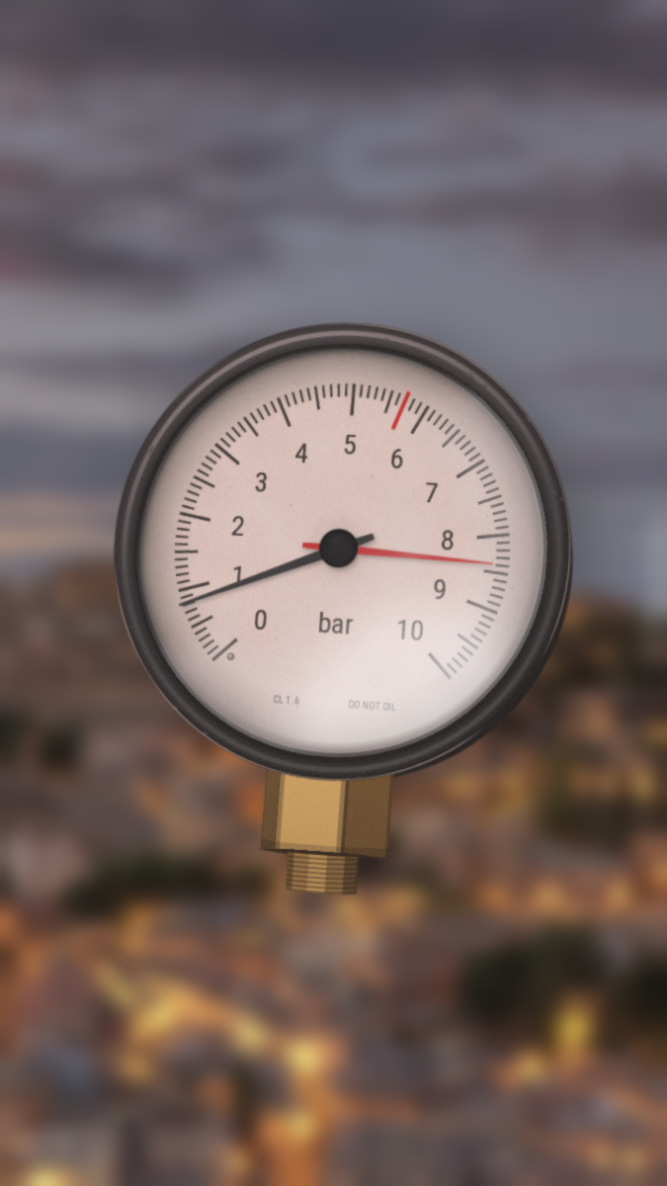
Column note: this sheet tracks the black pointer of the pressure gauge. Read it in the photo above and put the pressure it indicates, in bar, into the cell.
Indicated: 0.8 bar
